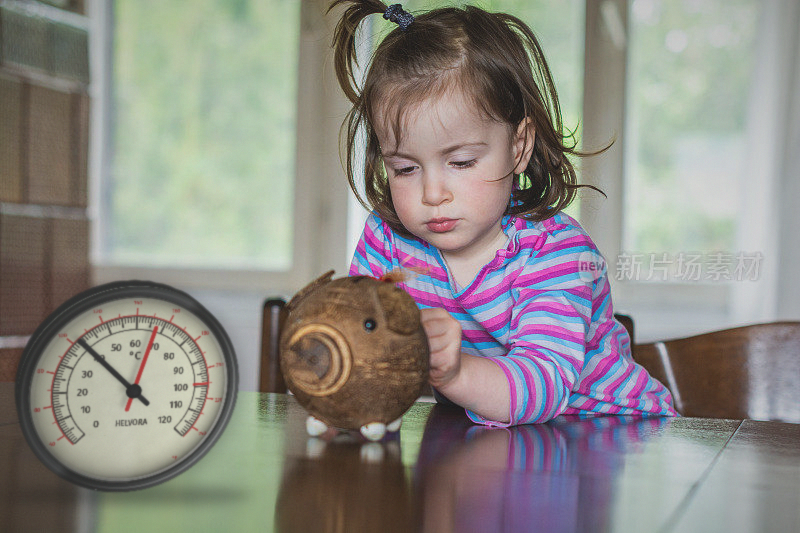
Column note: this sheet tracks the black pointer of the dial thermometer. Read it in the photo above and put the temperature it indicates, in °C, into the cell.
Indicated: 40 °C
